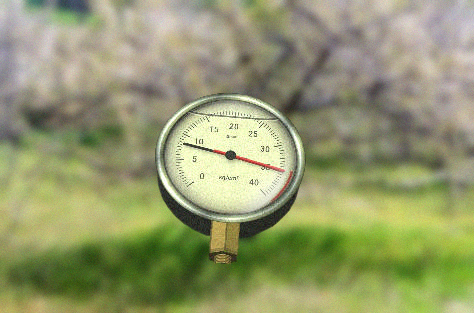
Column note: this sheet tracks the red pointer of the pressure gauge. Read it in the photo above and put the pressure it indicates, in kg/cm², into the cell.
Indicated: 35 kg/cm²
